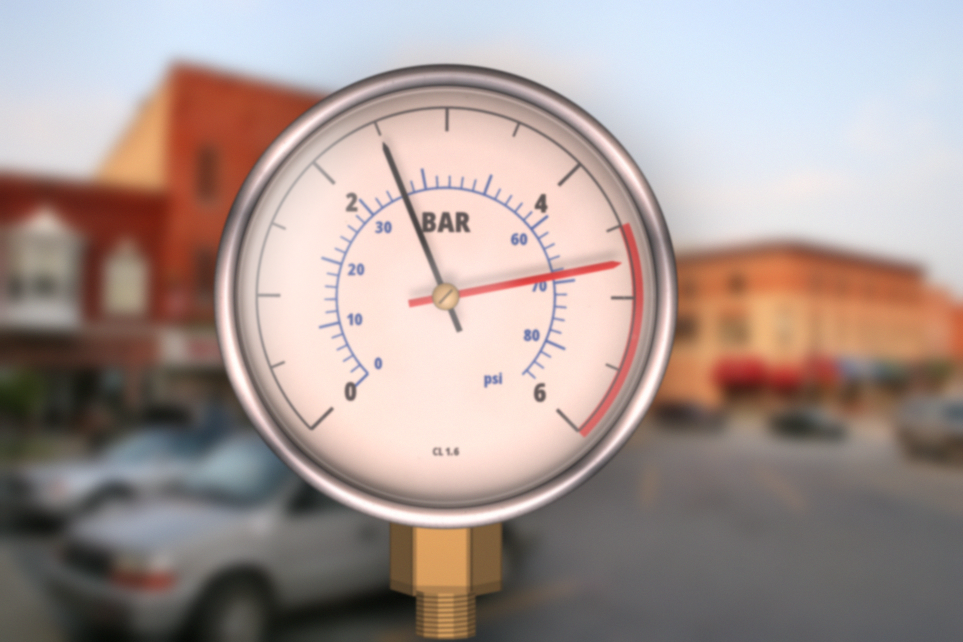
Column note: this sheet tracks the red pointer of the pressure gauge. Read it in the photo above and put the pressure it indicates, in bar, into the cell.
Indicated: 4.75 bar
